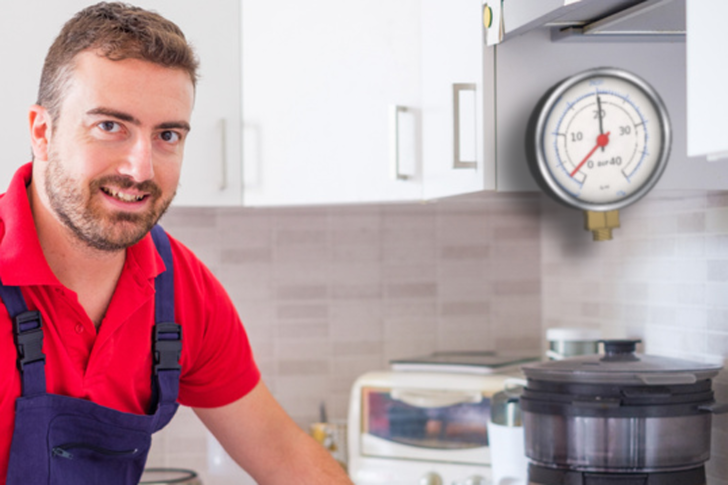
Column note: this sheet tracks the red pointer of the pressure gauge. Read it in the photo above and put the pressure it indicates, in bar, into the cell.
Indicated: 2.5 bar
